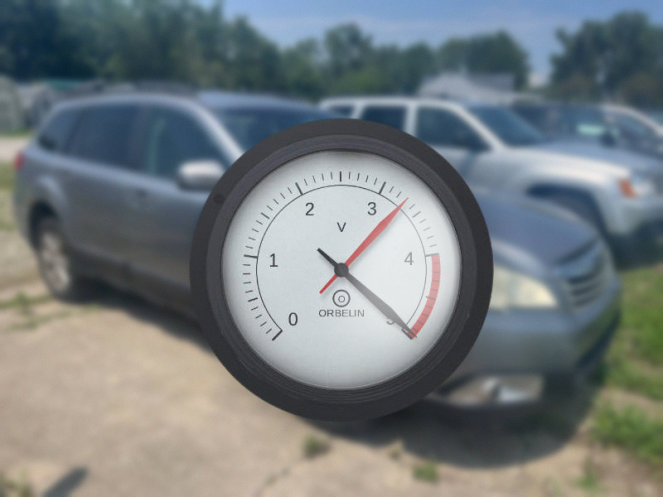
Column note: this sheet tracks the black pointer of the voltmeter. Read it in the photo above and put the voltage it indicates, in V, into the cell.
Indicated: 4.95 V
